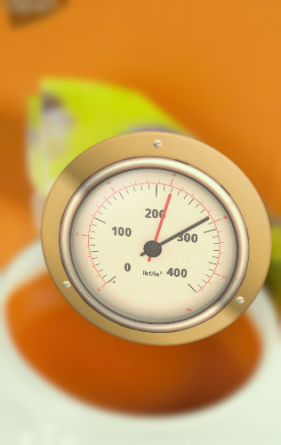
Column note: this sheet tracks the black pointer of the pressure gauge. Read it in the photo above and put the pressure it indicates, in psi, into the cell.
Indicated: 280 psi
